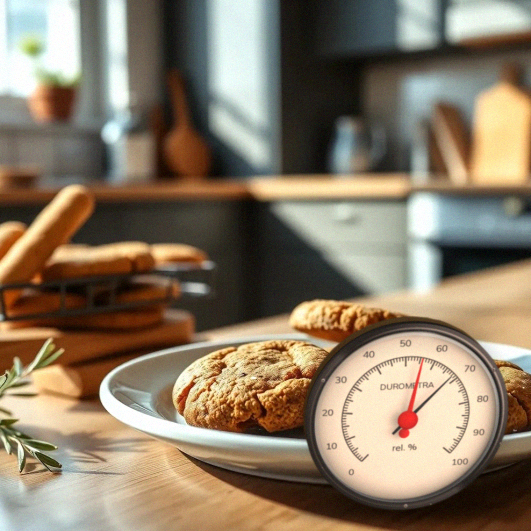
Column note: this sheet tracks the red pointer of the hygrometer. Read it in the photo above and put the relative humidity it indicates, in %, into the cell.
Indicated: 55 %
